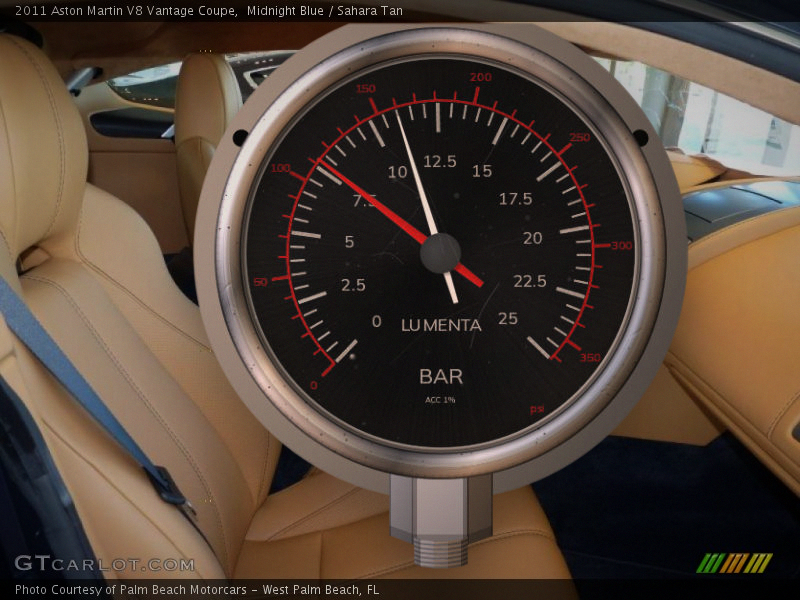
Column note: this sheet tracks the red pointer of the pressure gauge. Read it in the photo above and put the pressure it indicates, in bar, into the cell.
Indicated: 7.75 bar
